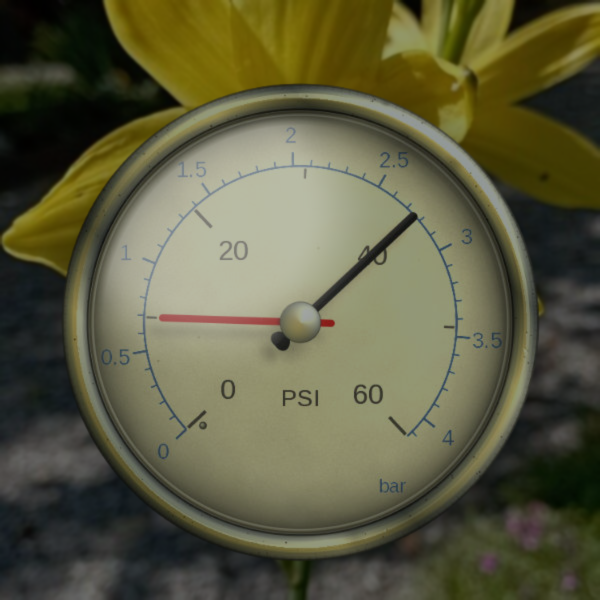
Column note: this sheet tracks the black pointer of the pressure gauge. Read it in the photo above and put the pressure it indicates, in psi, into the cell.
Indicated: 40 psi
